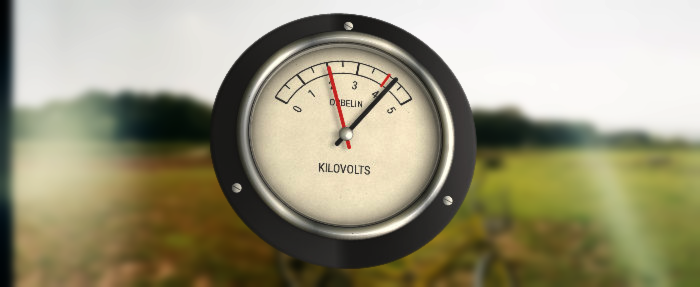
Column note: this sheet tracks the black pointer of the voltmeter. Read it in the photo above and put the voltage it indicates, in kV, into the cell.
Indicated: 4.25 kV
